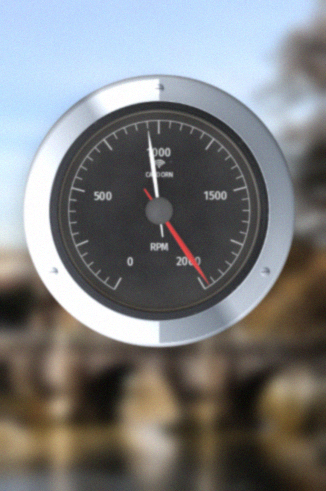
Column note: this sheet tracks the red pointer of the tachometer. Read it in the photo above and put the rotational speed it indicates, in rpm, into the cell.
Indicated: 1975 rpm
